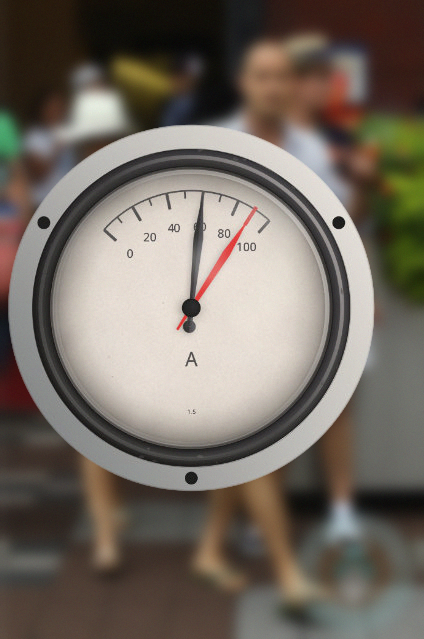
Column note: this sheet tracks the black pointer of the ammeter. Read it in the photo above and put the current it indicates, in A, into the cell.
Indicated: 60 A
